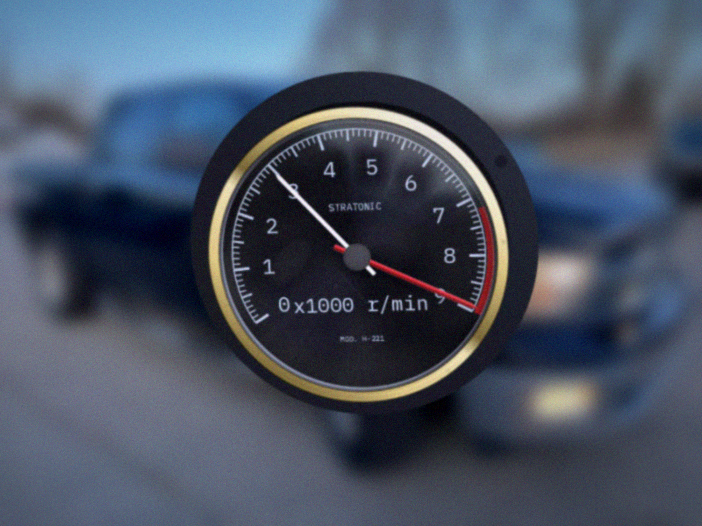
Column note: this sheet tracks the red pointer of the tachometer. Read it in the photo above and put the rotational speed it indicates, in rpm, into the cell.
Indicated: 8900 rpm
